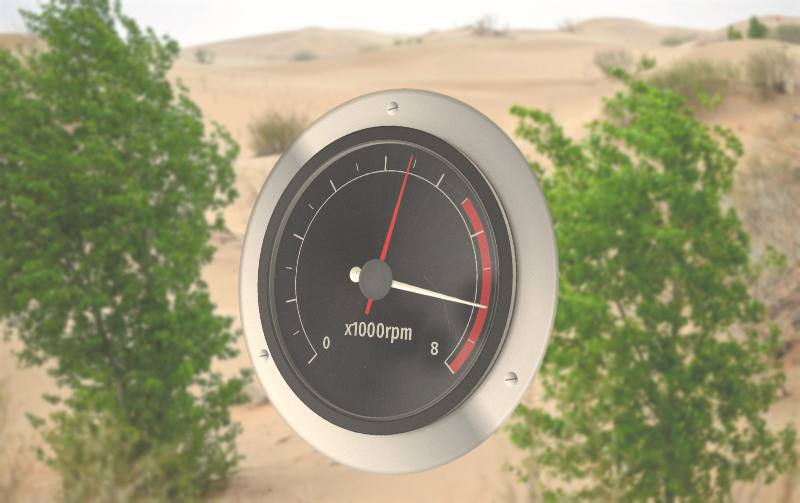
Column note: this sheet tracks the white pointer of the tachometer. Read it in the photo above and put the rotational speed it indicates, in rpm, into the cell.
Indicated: 7000 rpm
